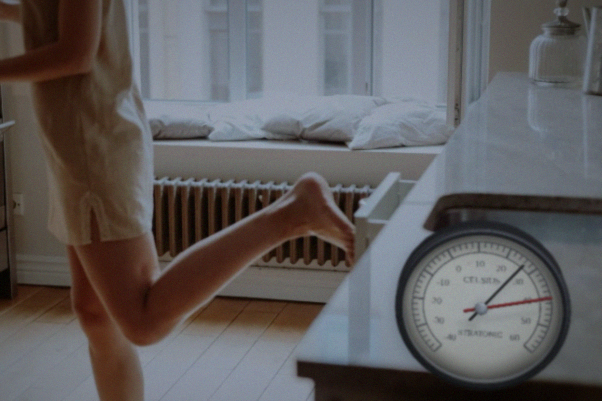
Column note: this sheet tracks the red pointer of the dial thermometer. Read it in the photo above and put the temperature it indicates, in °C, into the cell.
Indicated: 40 °C
